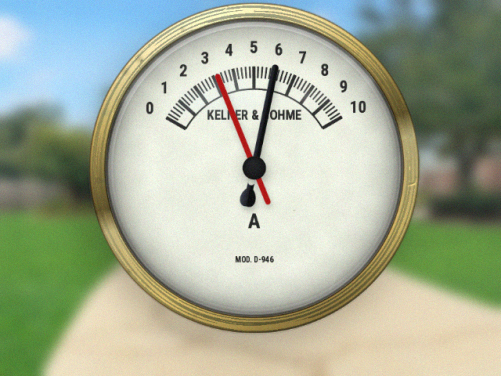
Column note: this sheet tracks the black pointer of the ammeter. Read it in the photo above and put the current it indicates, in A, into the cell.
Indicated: 6 A
